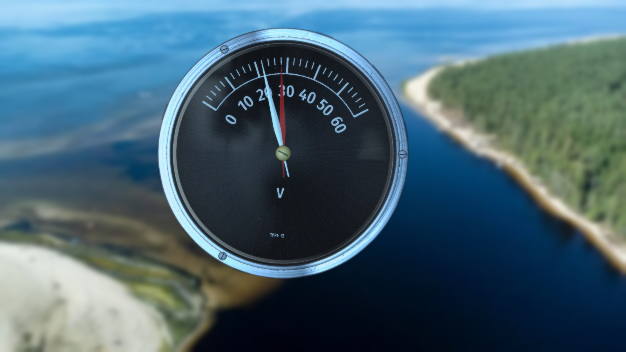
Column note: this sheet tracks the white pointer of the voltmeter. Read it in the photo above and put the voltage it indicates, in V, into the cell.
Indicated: 22 V
